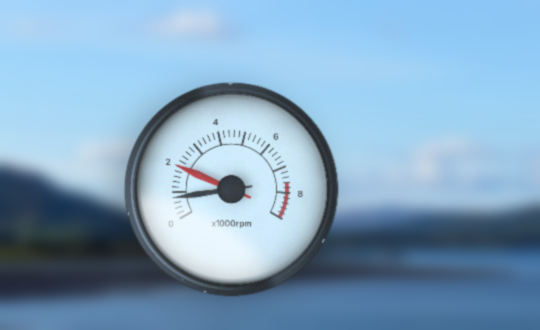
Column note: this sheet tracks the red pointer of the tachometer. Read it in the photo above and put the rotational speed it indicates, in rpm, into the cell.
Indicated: 2000 rpm
